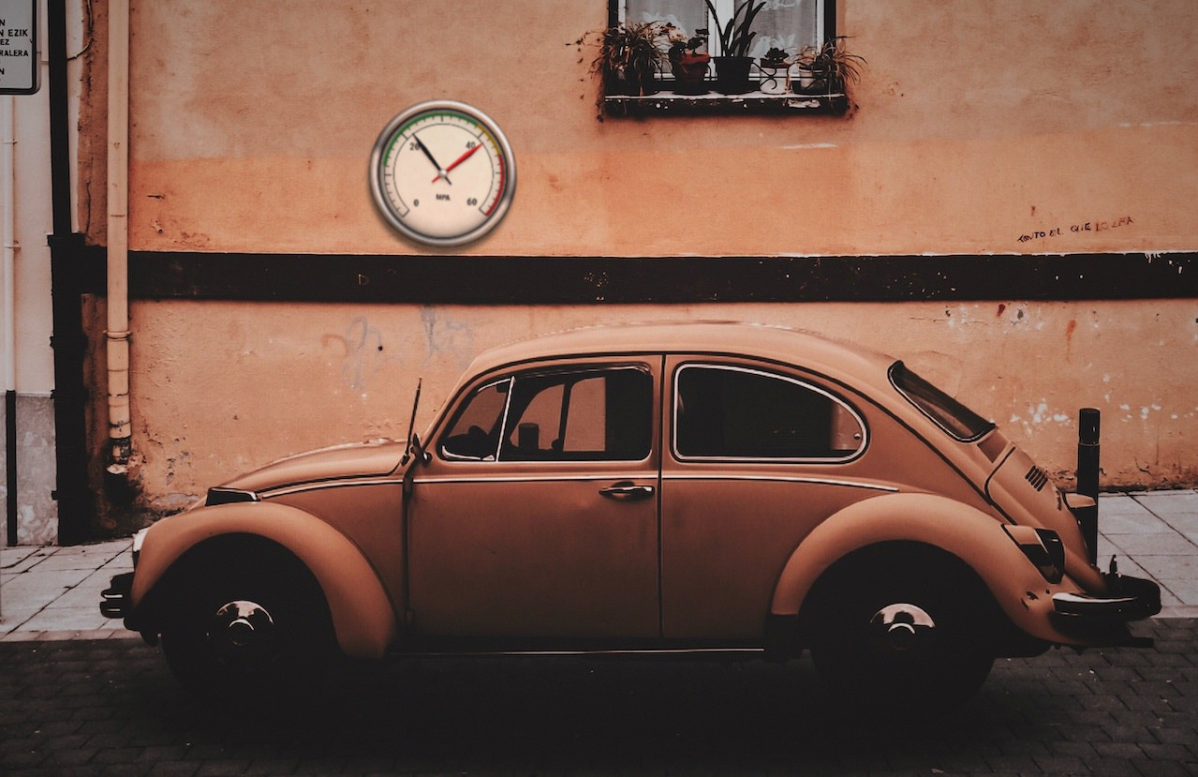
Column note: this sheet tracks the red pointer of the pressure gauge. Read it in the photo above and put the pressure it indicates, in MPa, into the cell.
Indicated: 42 MPa
